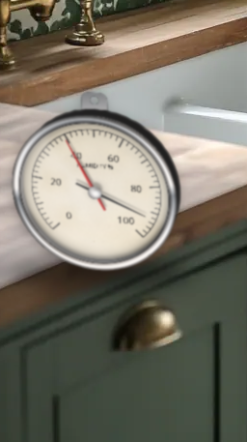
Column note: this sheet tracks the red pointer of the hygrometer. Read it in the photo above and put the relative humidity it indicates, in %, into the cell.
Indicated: 40 %
